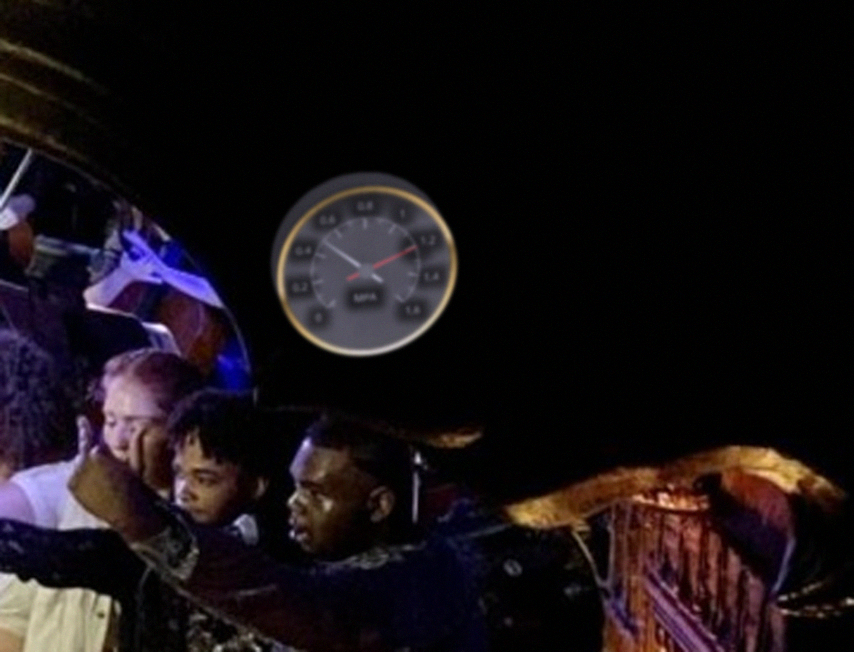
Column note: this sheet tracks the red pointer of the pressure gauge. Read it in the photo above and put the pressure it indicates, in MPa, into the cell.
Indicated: 1.2 MPa
